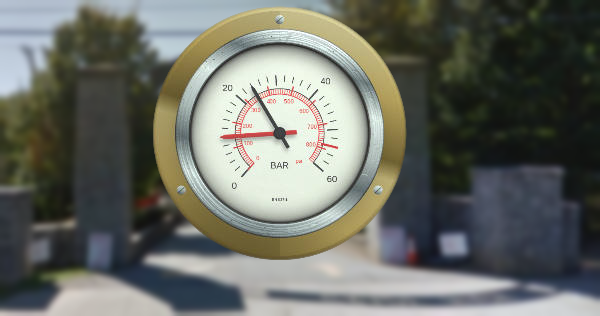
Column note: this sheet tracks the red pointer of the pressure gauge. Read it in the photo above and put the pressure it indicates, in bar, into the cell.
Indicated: 10 bar
